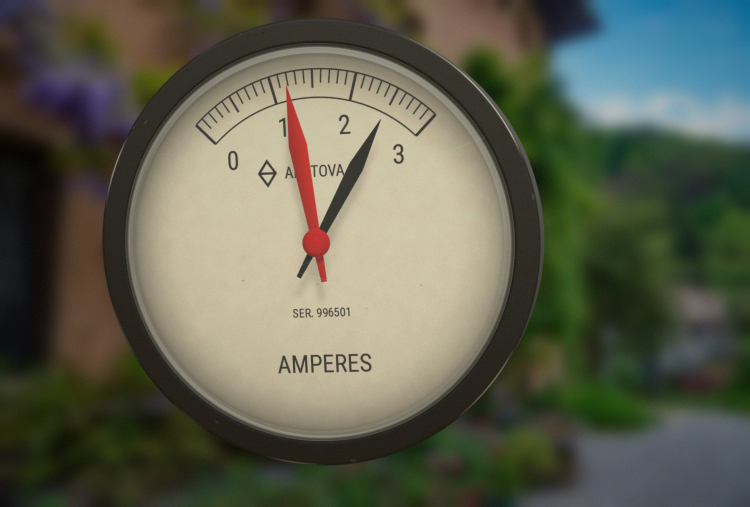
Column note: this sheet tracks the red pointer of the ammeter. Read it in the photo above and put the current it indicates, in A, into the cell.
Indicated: 1.2 A
